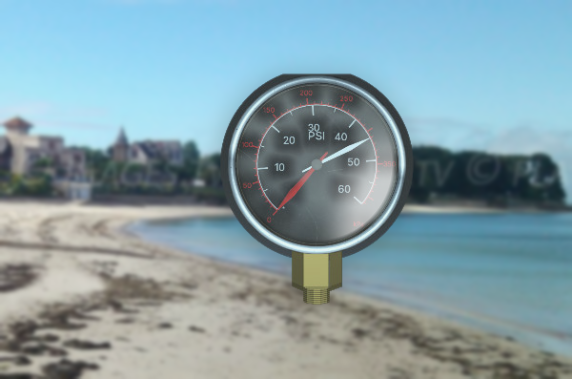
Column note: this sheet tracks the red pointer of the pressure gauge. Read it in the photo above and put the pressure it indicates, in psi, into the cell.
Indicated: 0 psi
